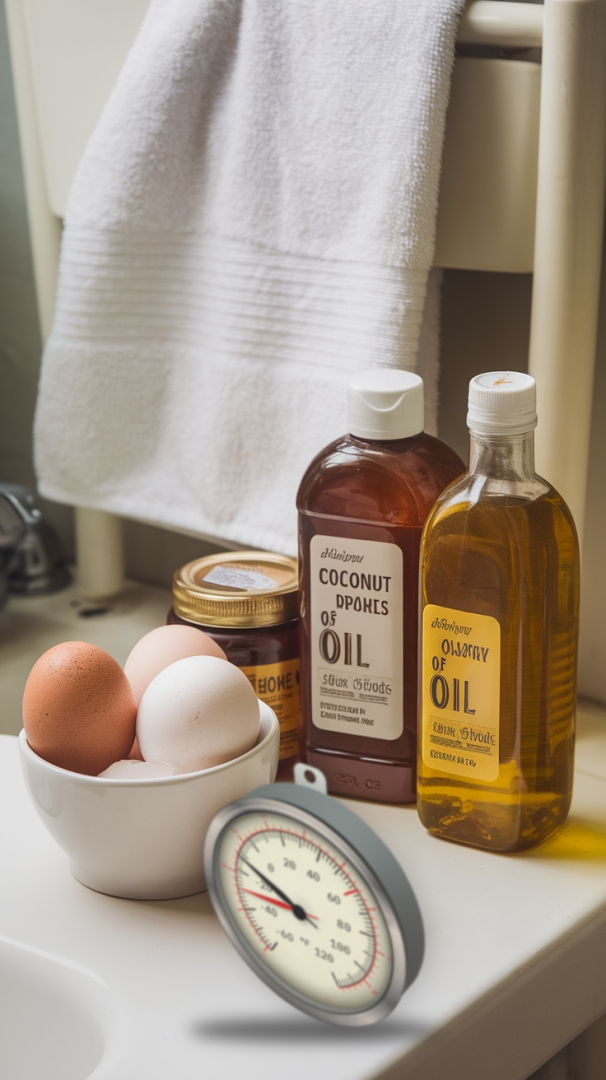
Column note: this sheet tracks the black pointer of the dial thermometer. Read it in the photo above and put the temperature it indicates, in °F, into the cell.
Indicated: -10 °F
